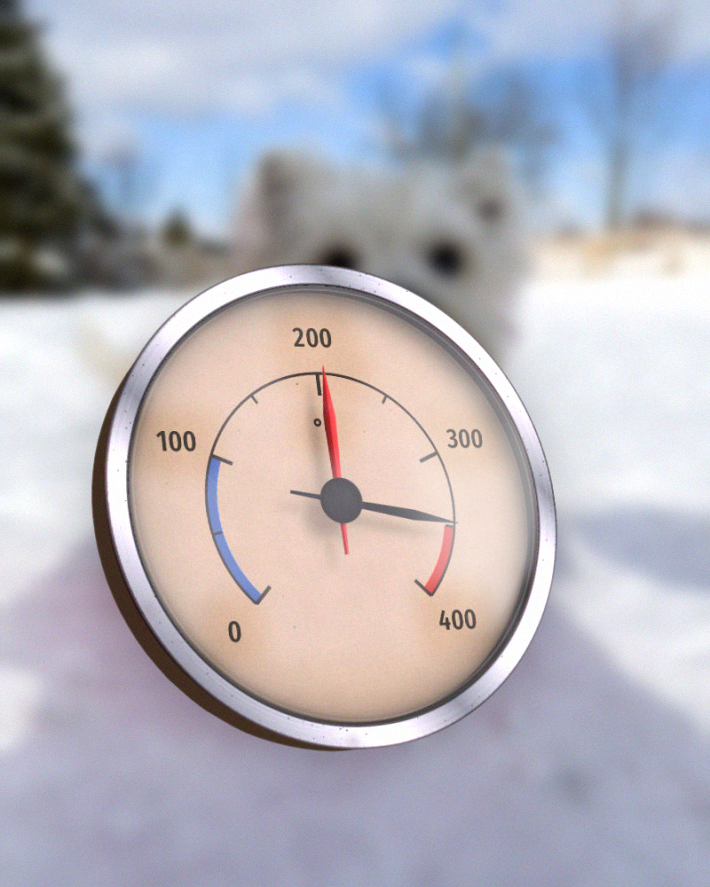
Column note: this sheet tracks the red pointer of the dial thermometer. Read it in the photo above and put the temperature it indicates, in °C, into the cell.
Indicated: 200 °C
